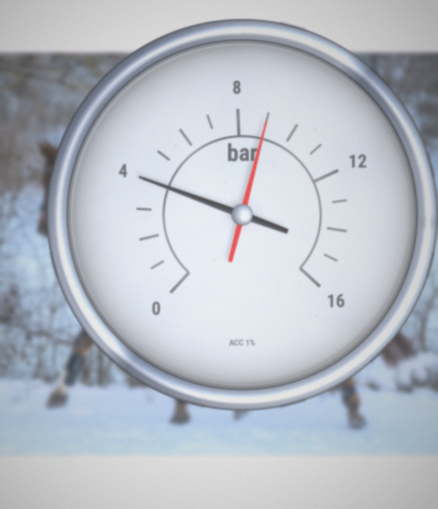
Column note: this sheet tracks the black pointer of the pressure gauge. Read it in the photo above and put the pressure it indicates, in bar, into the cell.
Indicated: 4 bar
